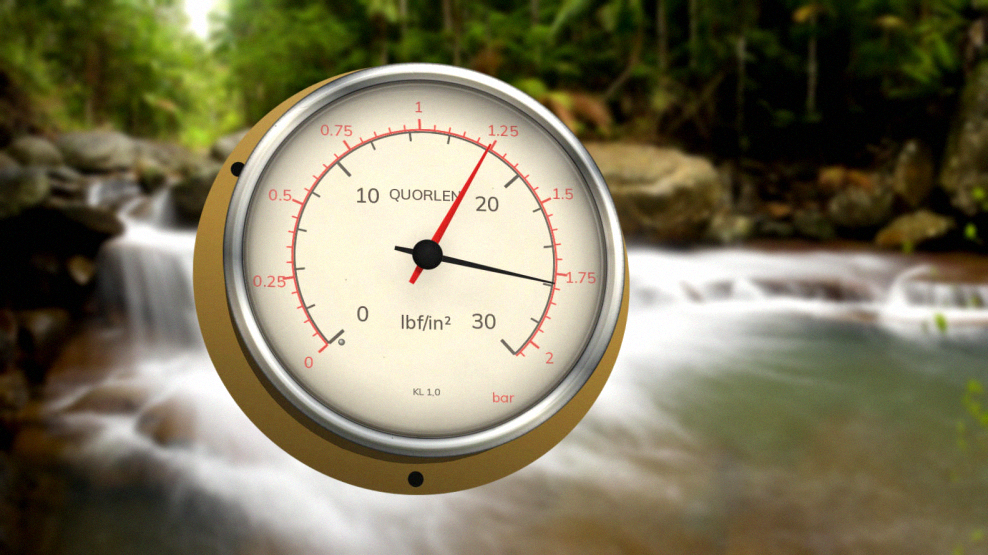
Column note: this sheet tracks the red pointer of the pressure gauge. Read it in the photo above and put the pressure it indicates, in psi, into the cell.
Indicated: 18 psi
